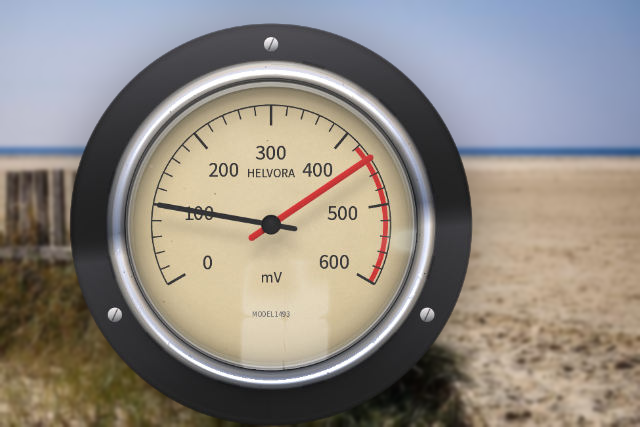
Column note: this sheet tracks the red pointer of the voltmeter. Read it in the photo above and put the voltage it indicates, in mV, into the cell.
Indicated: 440 mV
